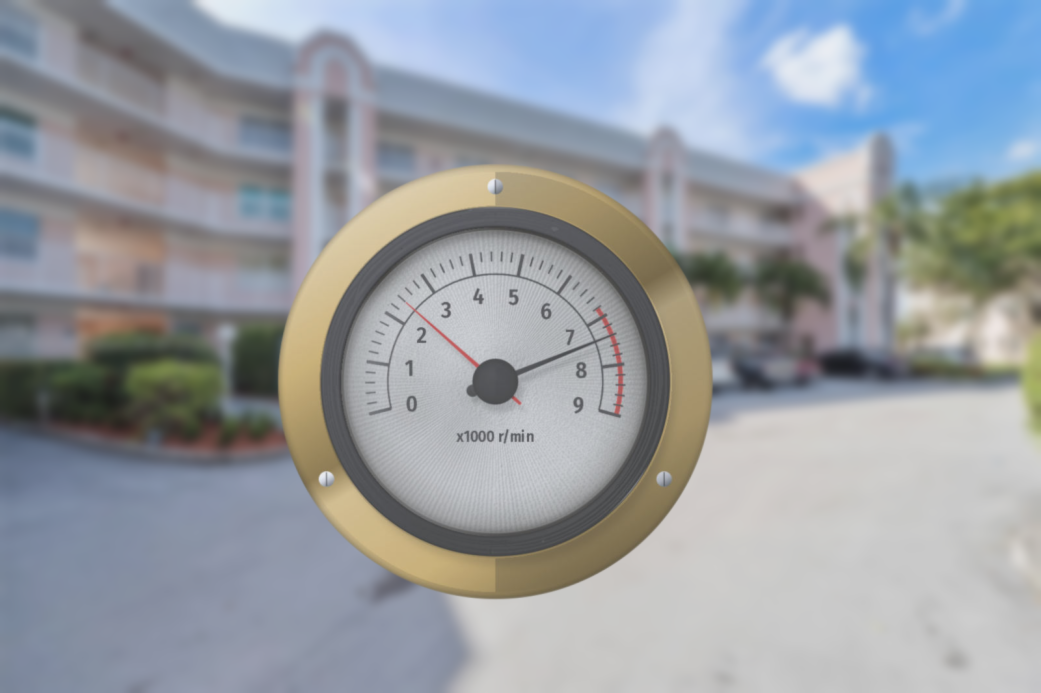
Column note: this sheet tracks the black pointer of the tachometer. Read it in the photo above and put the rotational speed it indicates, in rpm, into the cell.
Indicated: 7400 rpm
